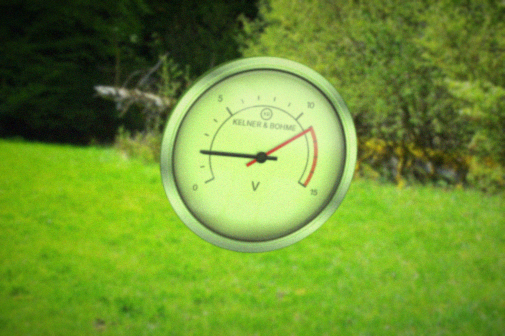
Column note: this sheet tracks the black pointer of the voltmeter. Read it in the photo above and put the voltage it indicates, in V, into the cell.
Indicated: 2 V
